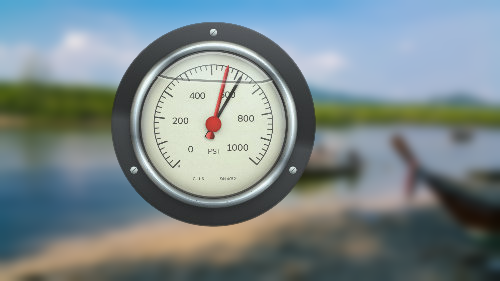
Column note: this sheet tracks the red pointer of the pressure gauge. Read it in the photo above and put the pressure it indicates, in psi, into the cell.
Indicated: 560 psi
